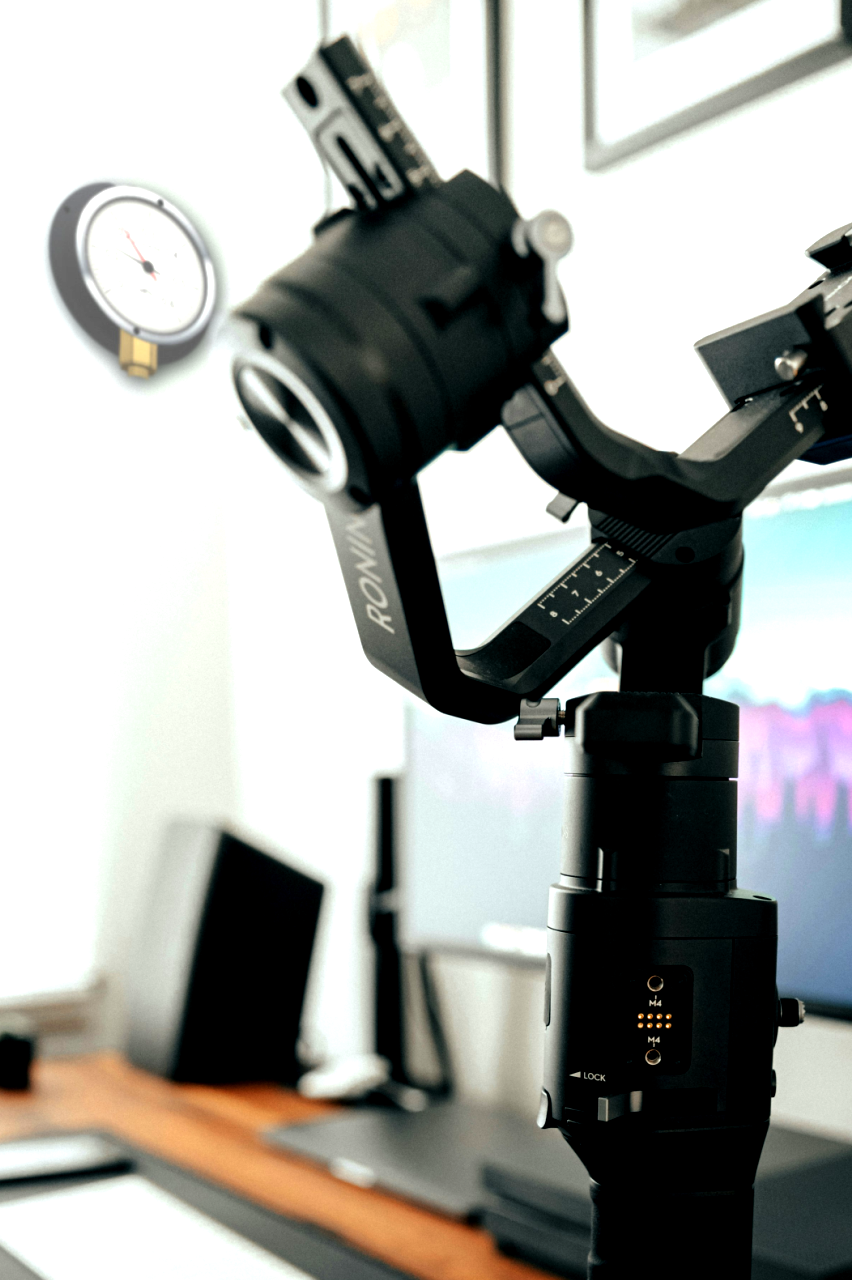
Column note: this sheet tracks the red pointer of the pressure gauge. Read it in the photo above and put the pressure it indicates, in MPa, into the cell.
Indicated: 0.2 MPa
